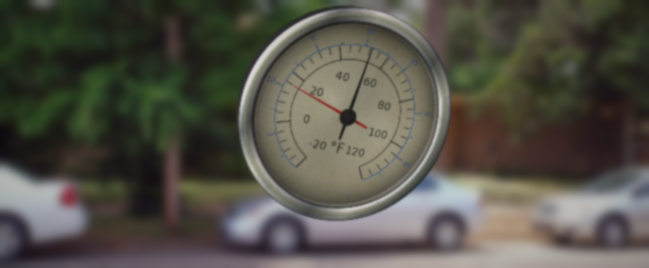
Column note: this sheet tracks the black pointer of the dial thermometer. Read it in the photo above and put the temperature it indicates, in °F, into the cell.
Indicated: 52 °F
